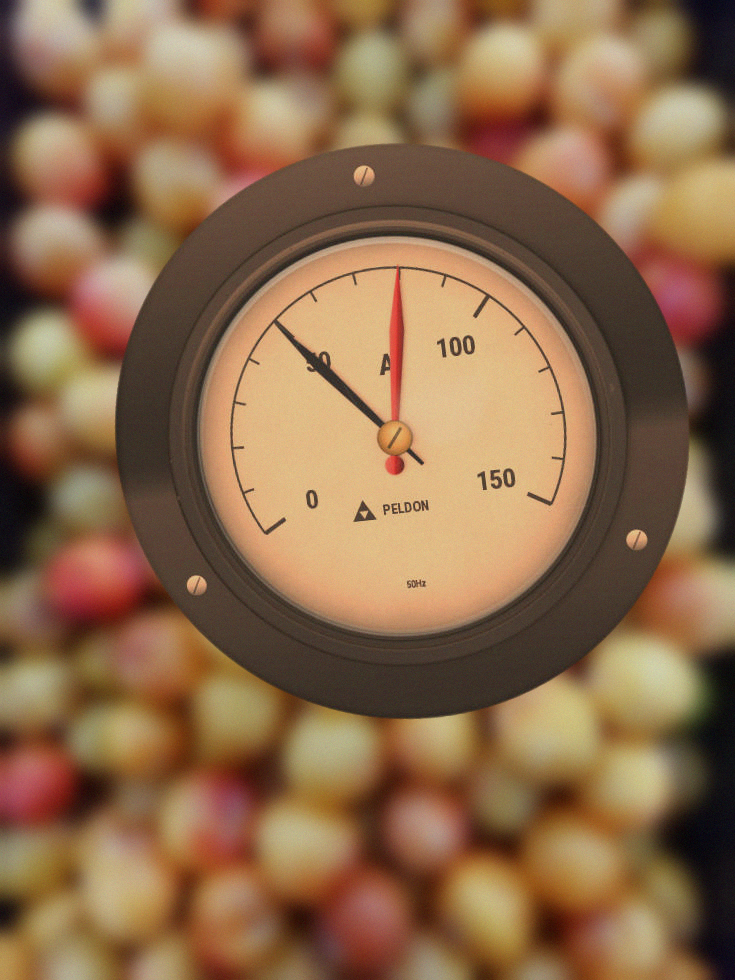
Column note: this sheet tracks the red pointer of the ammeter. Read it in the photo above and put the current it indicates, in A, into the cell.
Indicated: 80 A
